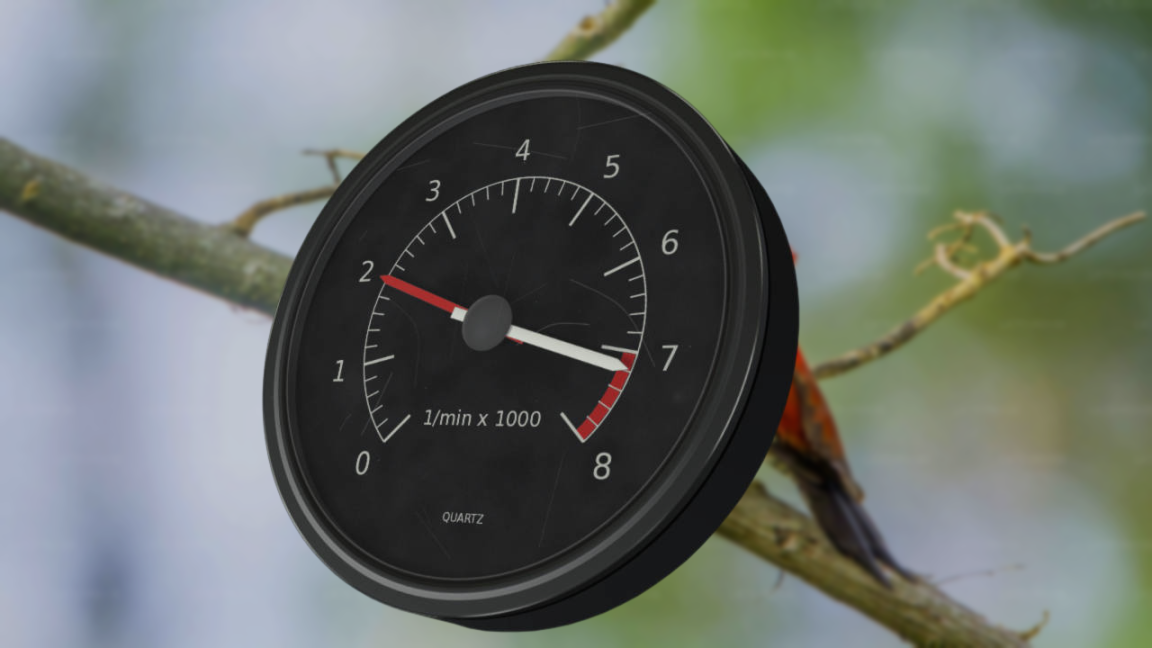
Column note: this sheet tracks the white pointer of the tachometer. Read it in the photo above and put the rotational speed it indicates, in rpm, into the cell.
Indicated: 7200 rpm
